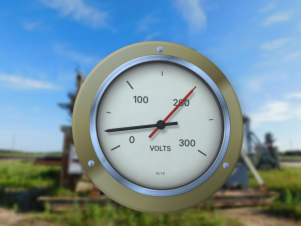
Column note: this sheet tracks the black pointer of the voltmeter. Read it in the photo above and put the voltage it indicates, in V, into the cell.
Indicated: 25 V
